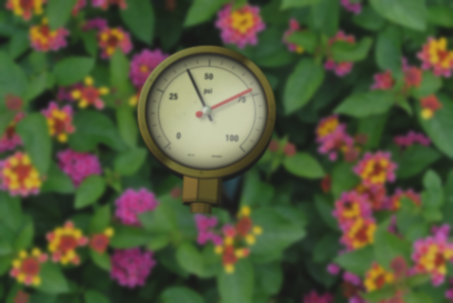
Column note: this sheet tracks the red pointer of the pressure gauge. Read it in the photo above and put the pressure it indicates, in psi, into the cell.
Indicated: 72.5 psi
